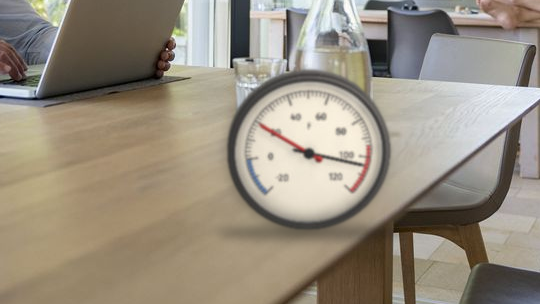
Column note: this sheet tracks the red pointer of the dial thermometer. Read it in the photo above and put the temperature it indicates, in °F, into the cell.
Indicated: 20 °F
